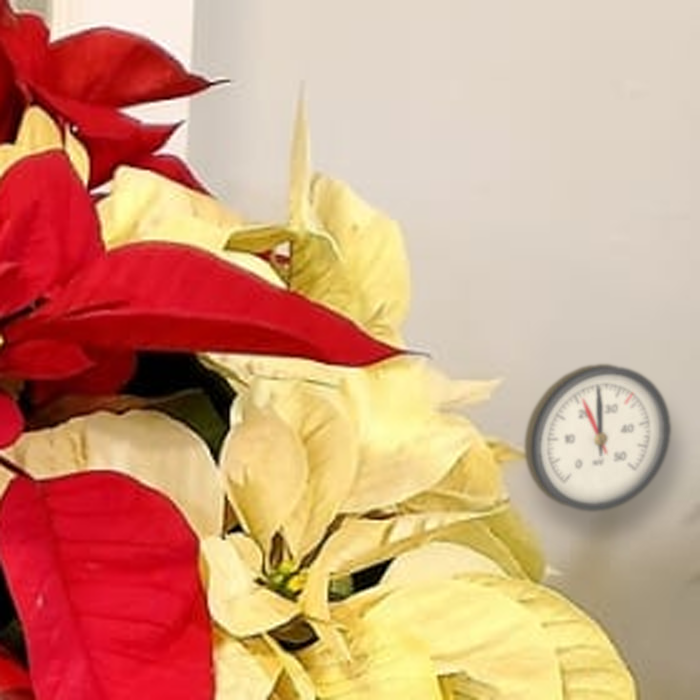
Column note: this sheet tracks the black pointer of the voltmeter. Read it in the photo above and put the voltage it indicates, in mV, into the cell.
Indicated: 25 mV
